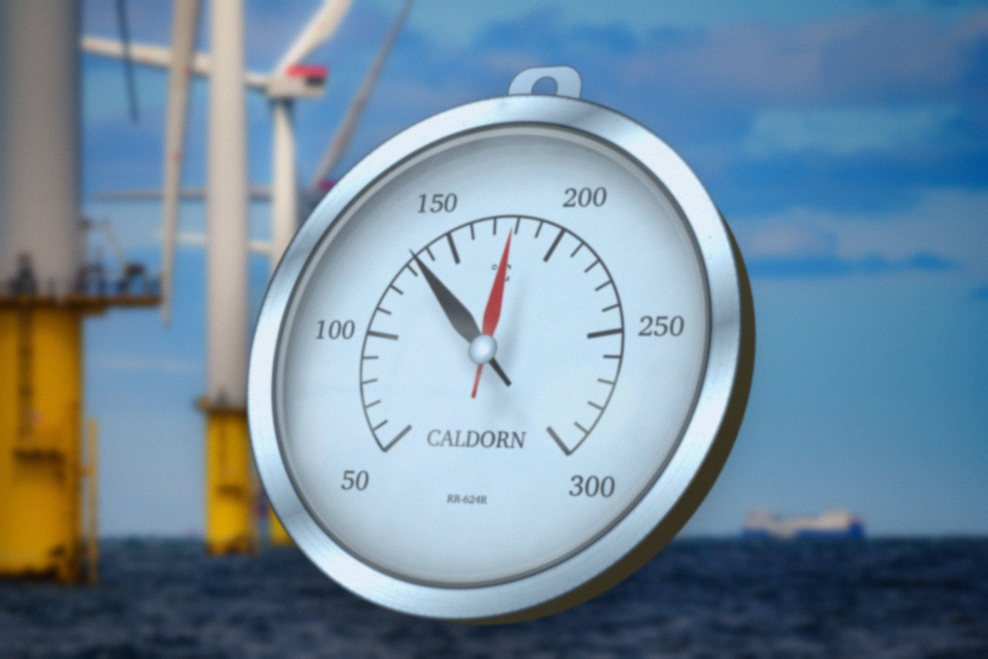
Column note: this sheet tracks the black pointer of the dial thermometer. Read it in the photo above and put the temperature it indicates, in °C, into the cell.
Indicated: 135 °C
